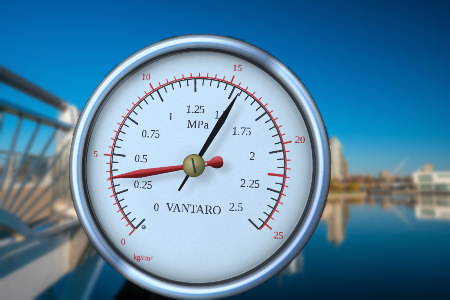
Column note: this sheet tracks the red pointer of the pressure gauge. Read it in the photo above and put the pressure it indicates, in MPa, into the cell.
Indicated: 0.35 MPa
